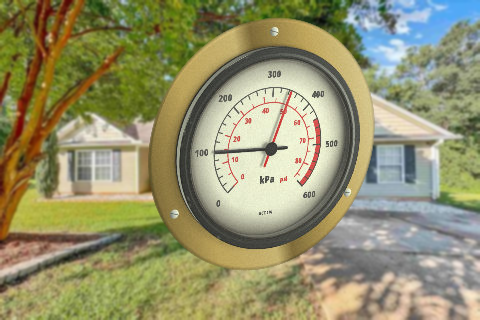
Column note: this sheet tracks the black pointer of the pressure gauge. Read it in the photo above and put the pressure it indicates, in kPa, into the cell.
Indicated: 100 kPa
